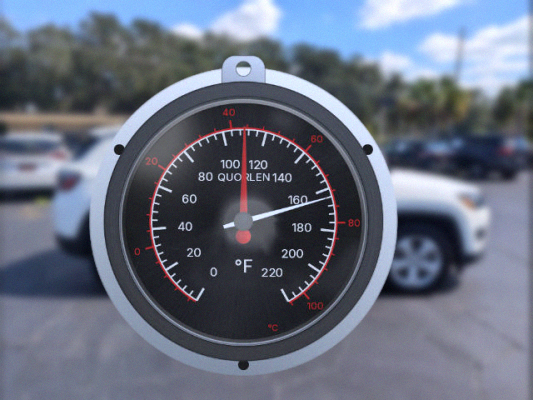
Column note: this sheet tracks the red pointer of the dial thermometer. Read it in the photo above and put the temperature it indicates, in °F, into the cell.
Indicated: 110 °F
